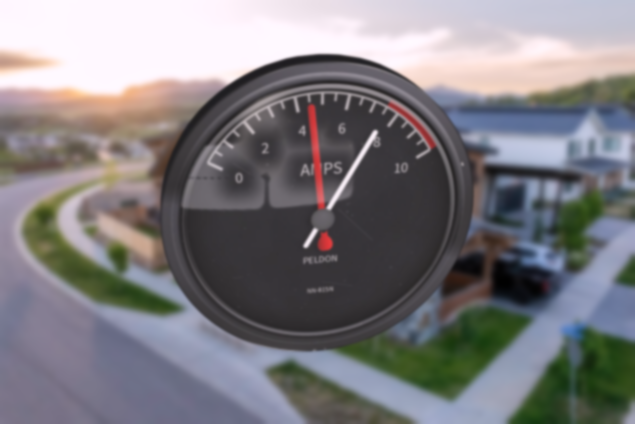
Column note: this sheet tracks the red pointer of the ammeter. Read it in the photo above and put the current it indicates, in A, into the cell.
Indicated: 4.5 A
